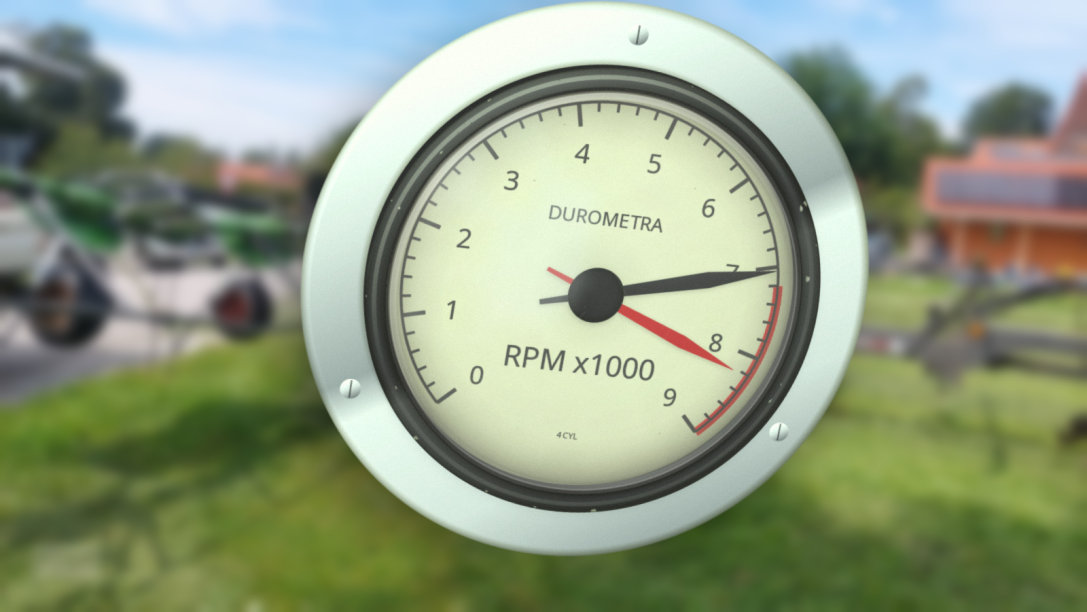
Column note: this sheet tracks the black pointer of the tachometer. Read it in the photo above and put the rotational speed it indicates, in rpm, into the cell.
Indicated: 7000 rpm
